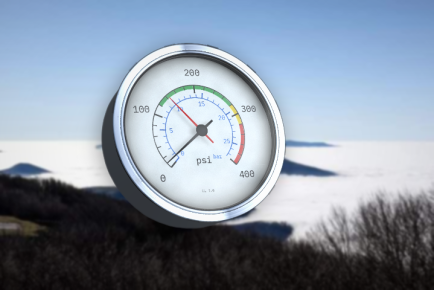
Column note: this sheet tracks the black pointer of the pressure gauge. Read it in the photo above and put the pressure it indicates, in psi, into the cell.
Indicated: 10 psi
